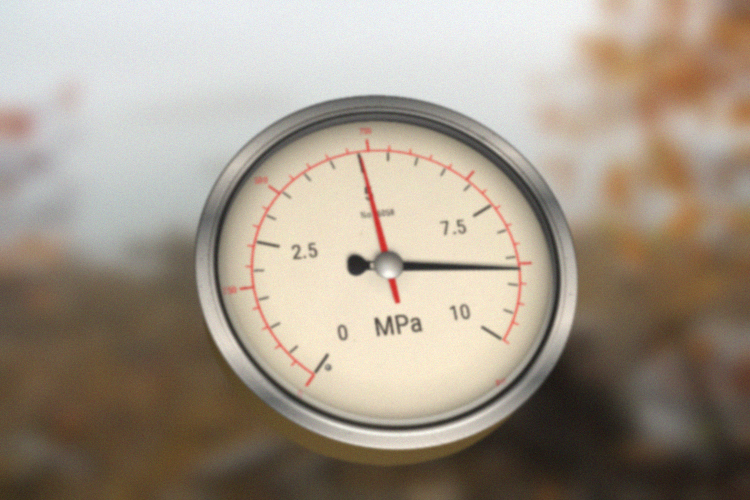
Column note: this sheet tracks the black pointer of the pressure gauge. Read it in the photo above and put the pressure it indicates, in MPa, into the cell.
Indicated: 8.75 MPa
